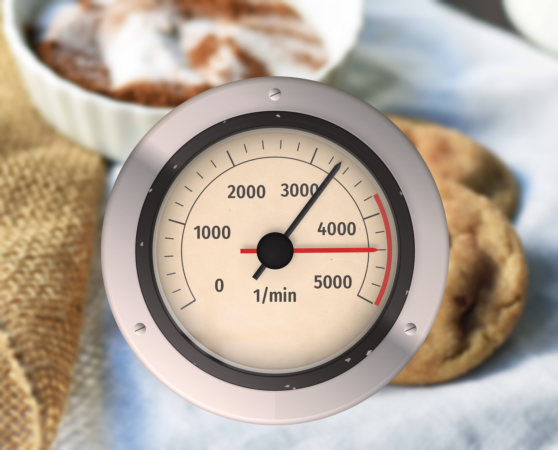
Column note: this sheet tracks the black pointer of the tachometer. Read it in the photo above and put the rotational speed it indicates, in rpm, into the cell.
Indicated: 3300 rpm
